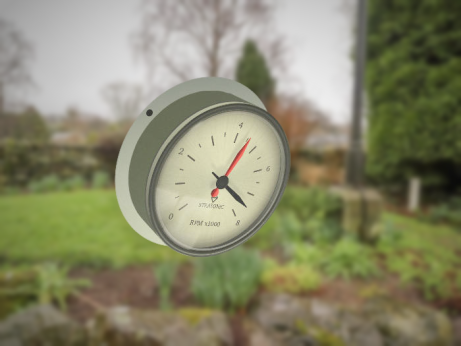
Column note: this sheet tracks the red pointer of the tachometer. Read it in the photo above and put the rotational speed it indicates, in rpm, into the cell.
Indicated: 4500 rpm
